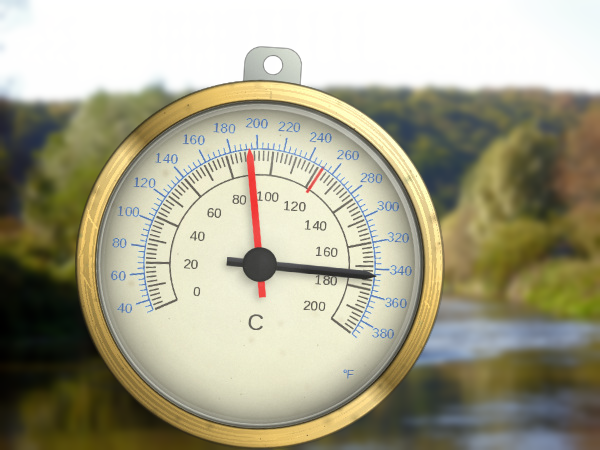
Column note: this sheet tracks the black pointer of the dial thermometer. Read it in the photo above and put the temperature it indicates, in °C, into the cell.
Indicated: 174 °C
